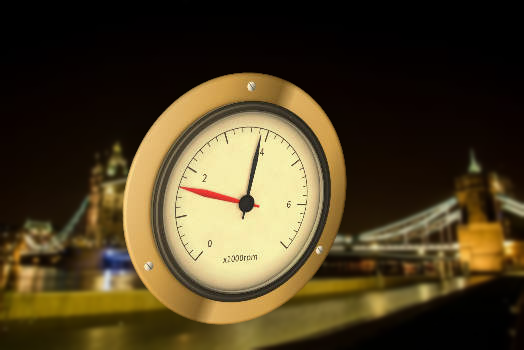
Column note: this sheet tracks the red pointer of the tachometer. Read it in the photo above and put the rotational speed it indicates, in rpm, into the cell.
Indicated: 1600 rpm
